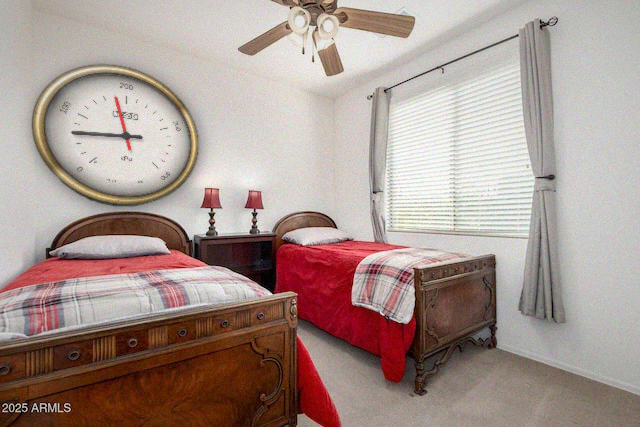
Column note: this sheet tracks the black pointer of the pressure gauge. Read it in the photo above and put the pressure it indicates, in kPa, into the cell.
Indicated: 60 kPa
